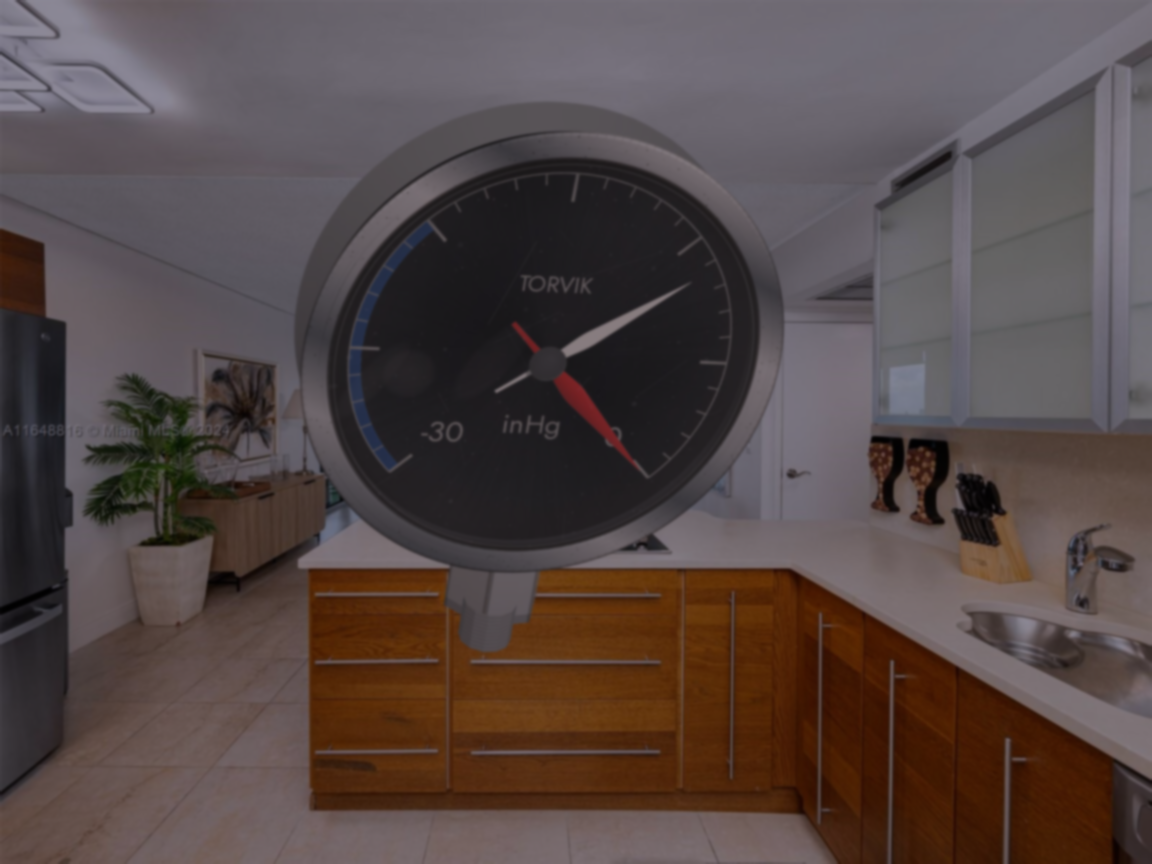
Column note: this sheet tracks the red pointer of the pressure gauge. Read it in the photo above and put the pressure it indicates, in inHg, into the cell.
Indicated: 0 inHg
